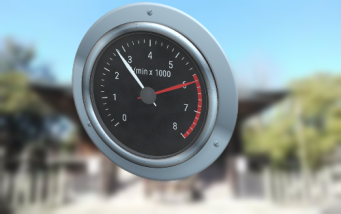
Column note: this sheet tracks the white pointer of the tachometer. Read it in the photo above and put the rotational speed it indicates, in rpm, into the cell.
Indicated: 2800 rpm
